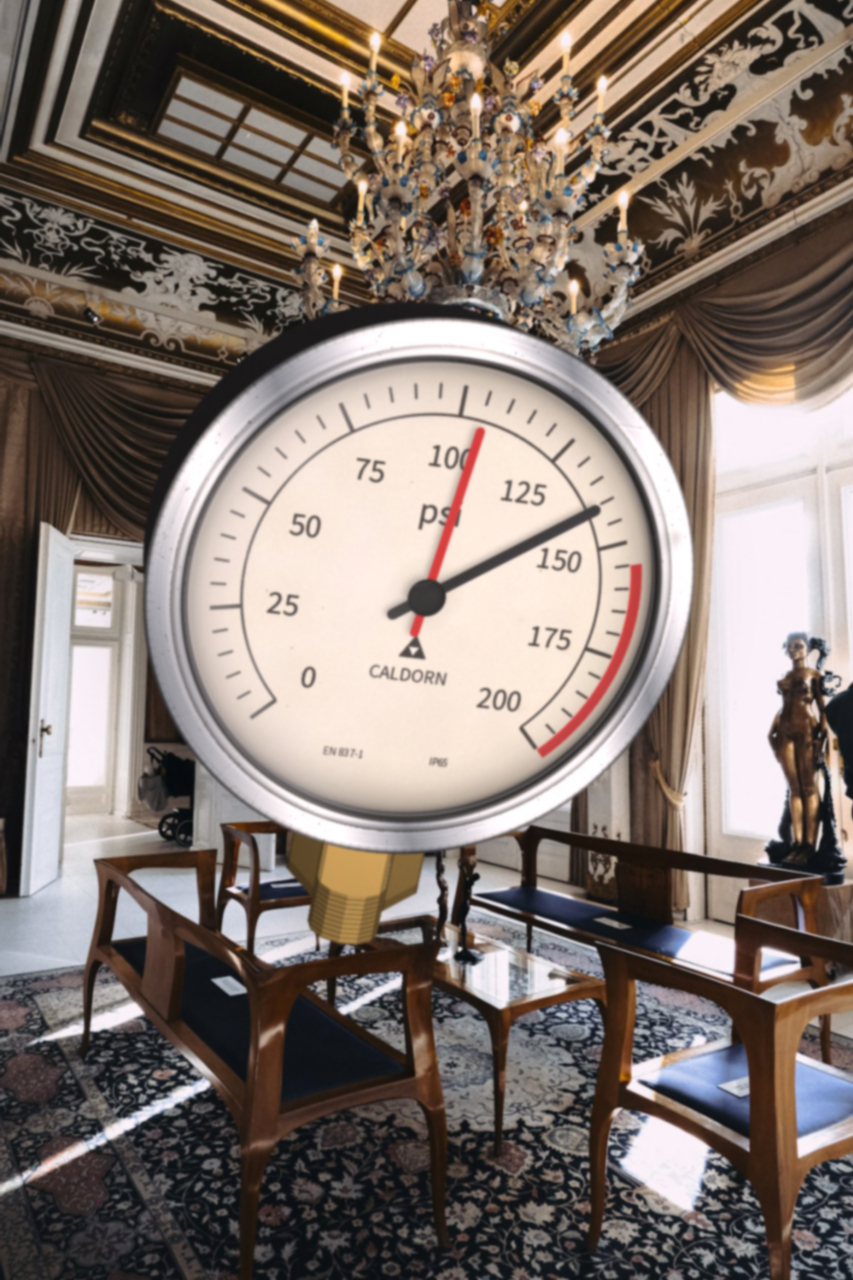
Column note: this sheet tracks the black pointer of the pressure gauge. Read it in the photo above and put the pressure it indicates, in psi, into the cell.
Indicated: 140 psi
